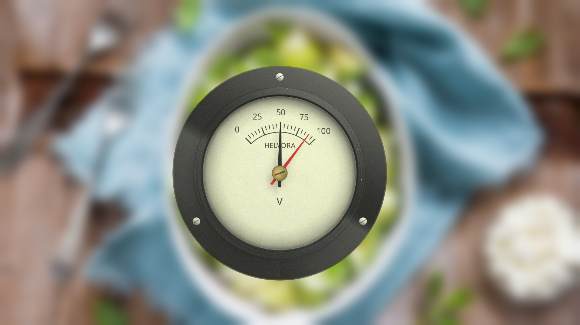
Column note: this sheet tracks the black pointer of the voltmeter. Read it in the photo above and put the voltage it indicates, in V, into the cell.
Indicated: 50 V
